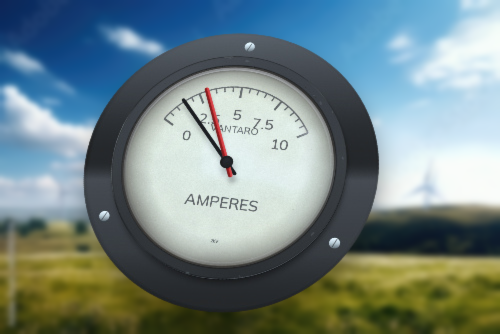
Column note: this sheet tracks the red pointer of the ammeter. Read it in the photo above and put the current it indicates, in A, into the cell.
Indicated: 3 A
